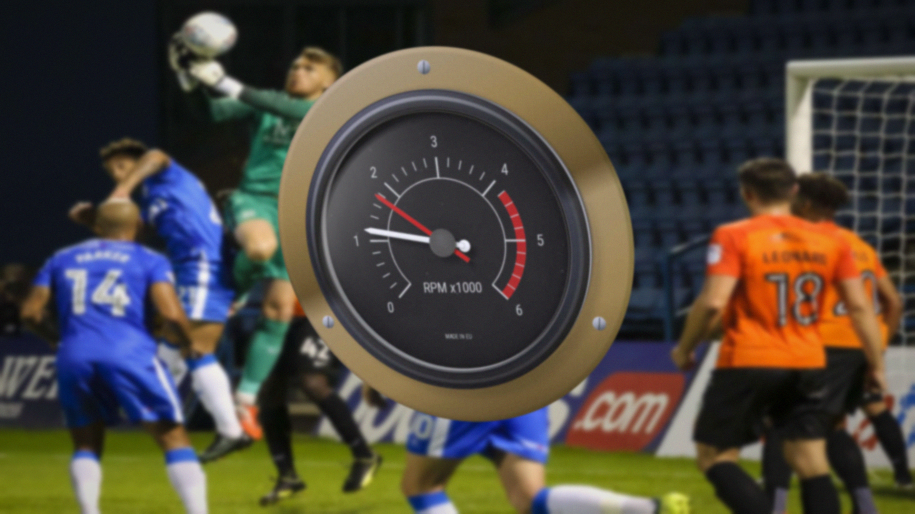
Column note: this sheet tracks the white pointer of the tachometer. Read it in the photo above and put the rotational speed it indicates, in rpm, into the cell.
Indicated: 1200 rpm
